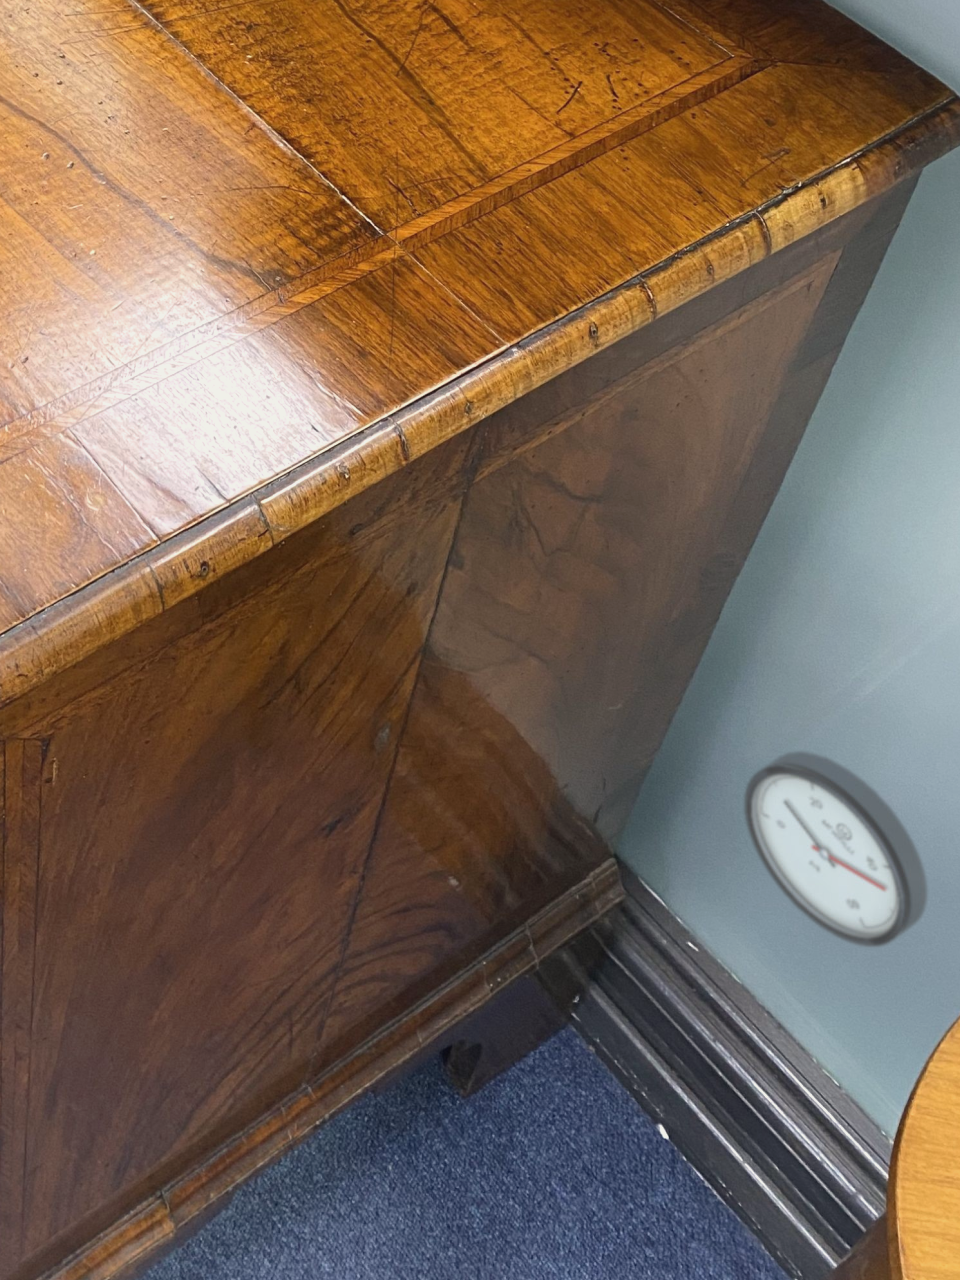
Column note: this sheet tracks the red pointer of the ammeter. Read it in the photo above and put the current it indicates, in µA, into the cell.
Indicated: 45 µA
